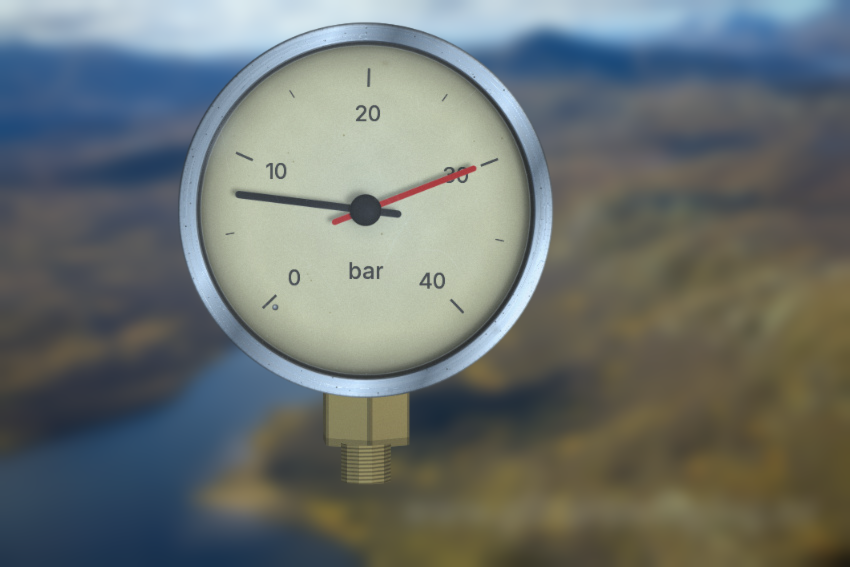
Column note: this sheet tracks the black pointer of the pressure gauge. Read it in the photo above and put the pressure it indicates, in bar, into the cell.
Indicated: 7.5 bar
